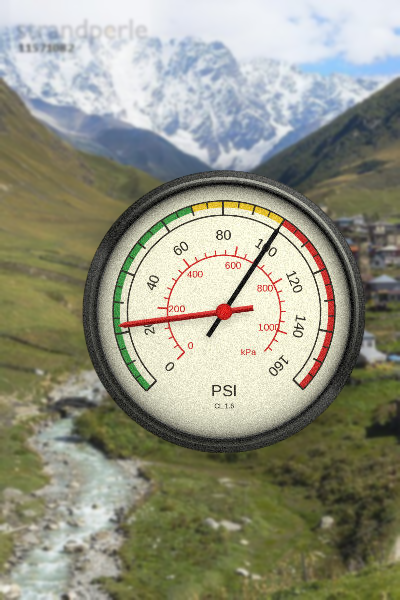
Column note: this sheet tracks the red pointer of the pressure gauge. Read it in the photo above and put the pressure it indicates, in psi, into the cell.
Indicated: 22.5 psi
